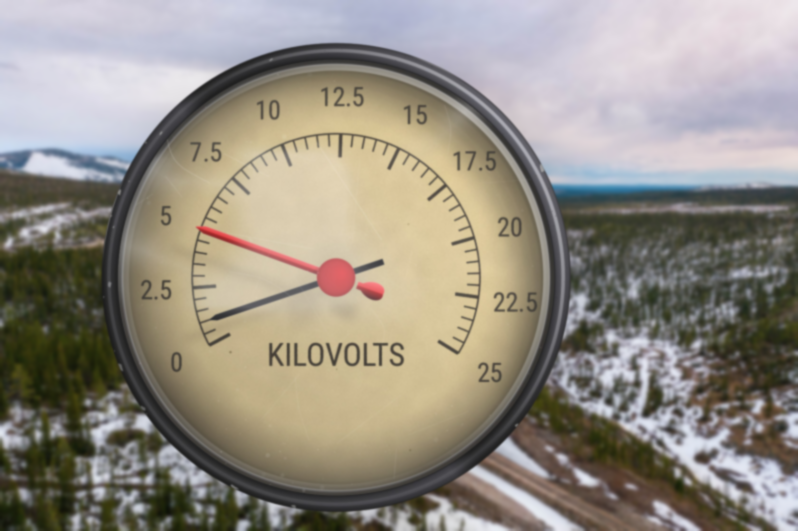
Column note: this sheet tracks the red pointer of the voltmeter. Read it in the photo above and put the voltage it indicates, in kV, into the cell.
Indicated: 5 kV
